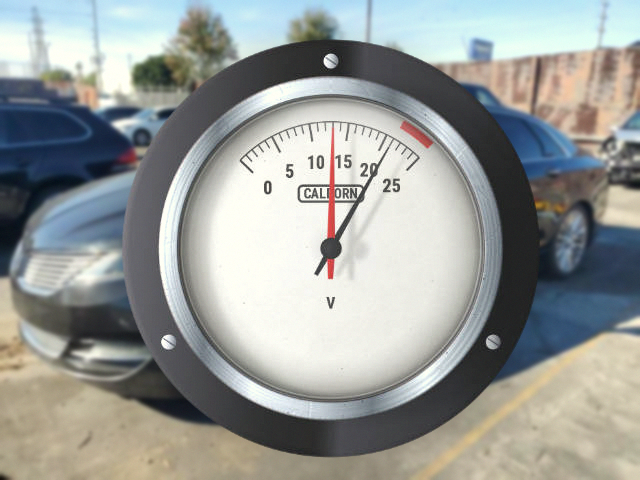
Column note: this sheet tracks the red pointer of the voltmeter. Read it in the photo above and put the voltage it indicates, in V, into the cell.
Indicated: 13 V
